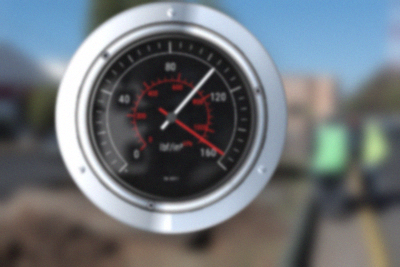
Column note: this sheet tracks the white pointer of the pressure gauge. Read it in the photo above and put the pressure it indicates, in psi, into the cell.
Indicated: 105 psi
